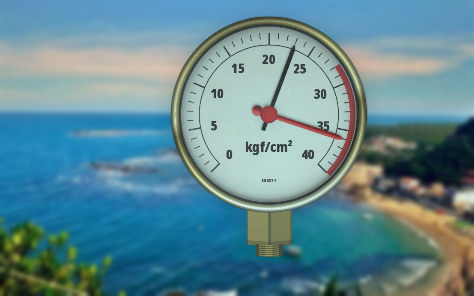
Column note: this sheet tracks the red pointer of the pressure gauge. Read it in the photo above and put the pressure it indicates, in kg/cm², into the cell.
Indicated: 36 kg/cm²
